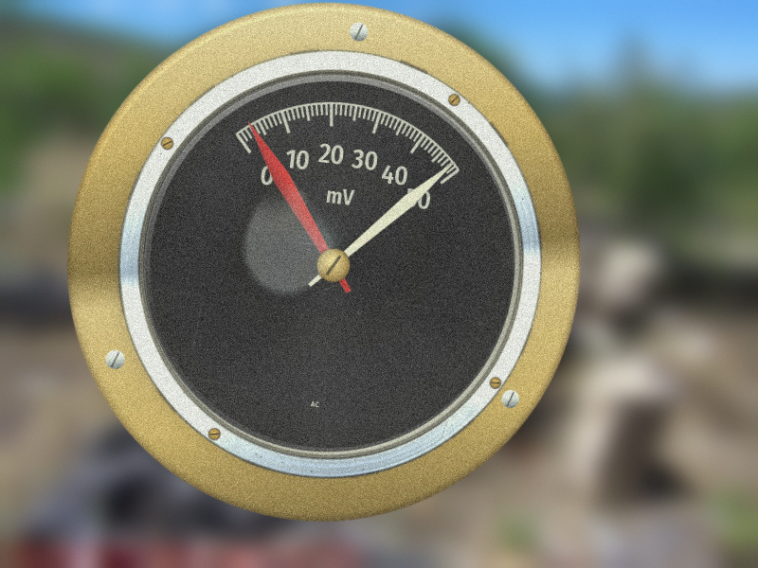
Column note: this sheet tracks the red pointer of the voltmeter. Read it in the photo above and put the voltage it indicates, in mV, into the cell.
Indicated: 3 mV
